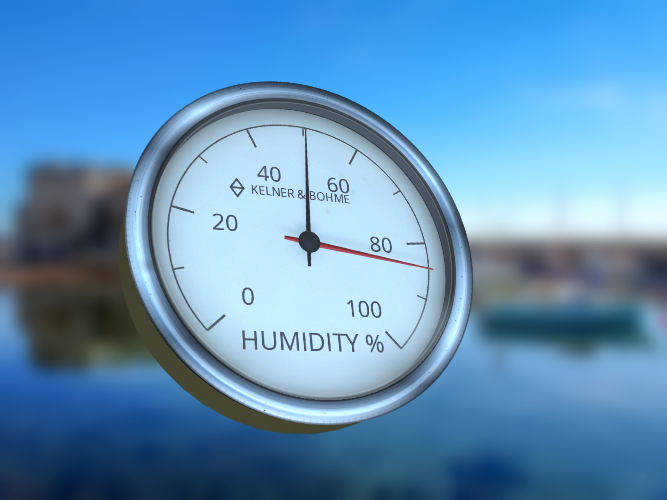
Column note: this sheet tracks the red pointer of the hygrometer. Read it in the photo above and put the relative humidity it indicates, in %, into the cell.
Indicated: 85 %
